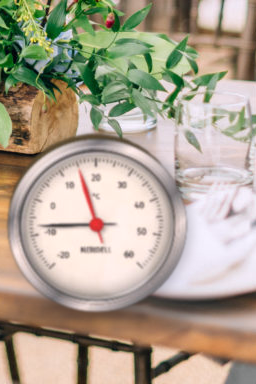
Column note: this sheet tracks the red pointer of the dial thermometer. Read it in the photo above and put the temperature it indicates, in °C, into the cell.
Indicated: 15 °C
